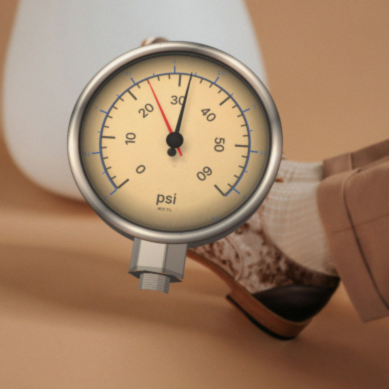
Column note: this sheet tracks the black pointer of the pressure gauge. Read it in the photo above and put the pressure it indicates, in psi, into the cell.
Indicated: 32 psi
